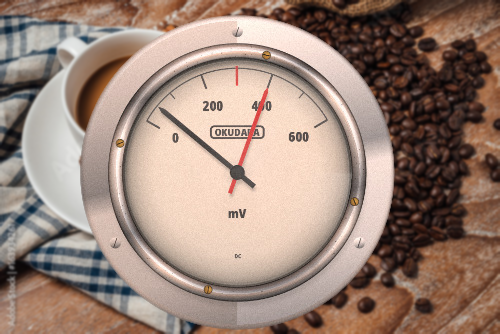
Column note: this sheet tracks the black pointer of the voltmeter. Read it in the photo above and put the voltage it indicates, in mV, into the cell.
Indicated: 50 mV
